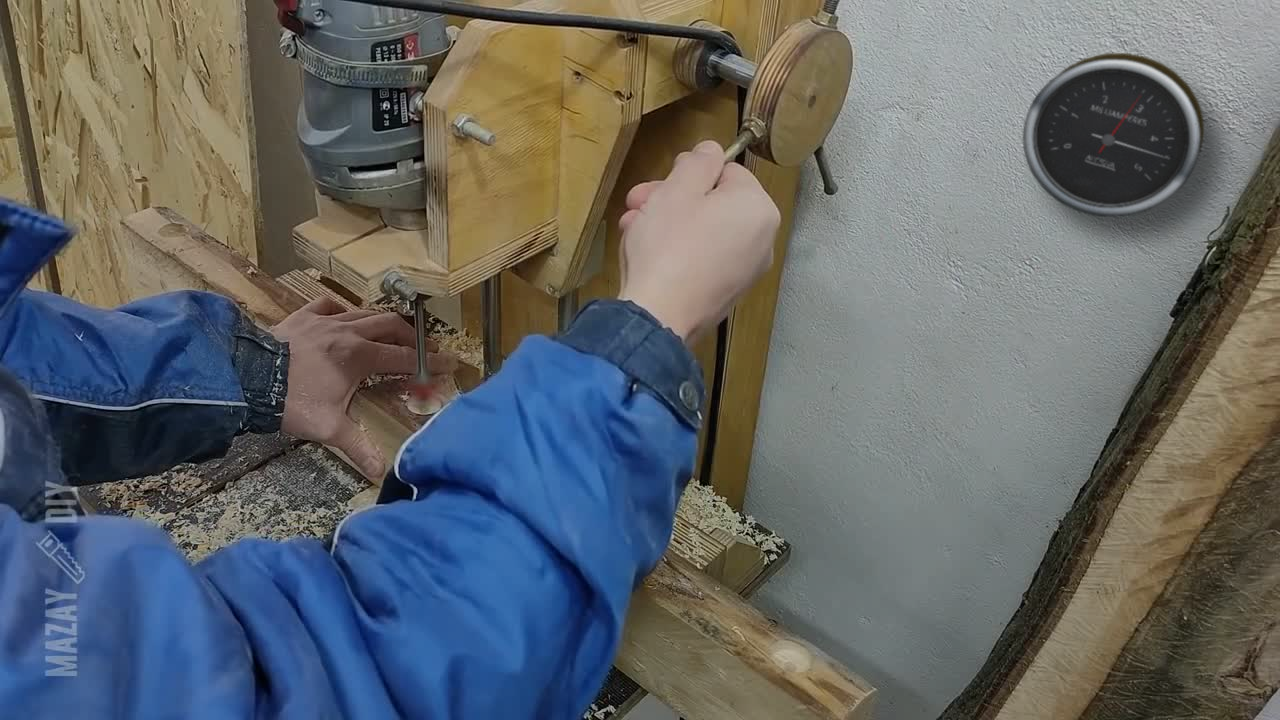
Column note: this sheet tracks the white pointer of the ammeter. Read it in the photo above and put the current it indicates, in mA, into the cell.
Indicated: 4.4 mA
